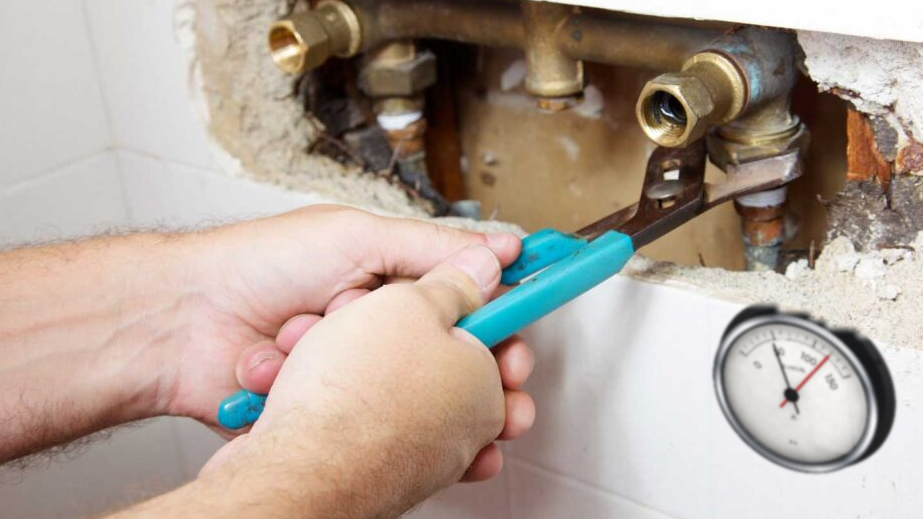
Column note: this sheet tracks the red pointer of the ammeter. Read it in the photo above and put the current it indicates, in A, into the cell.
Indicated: 120 A
